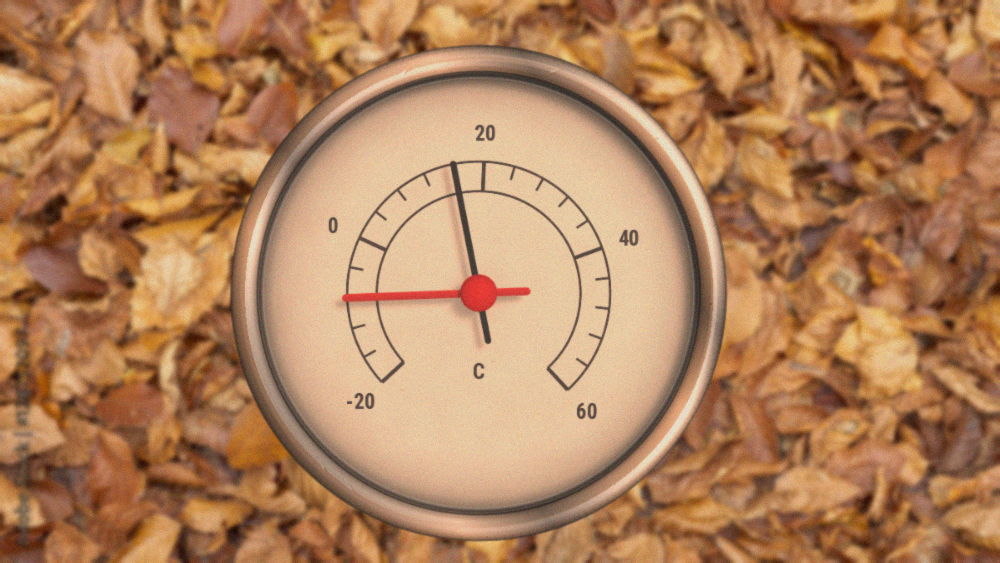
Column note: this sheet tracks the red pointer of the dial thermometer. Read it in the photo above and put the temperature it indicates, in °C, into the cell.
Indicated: -8 °C
